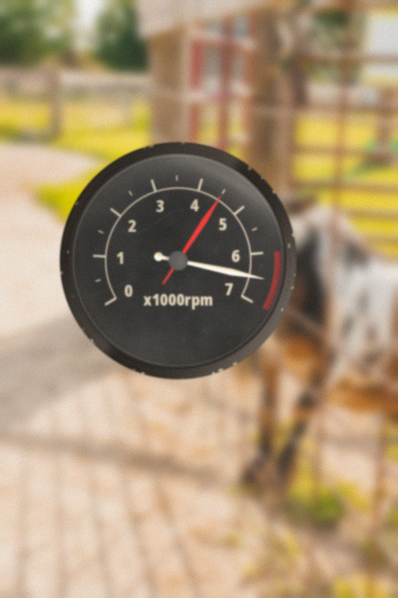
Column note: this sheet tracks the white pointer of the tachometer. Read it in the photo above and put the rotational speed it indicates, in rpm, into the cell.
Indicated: 6500 rpm
